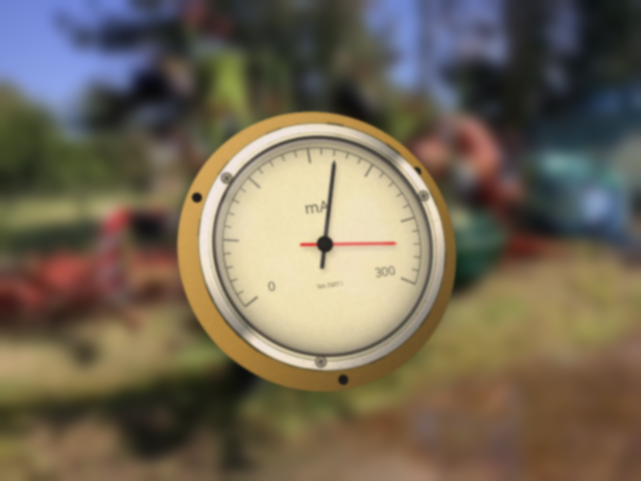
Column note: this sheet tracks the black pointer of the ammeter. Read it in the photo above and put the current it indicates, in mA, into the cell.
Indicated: 170 mA
